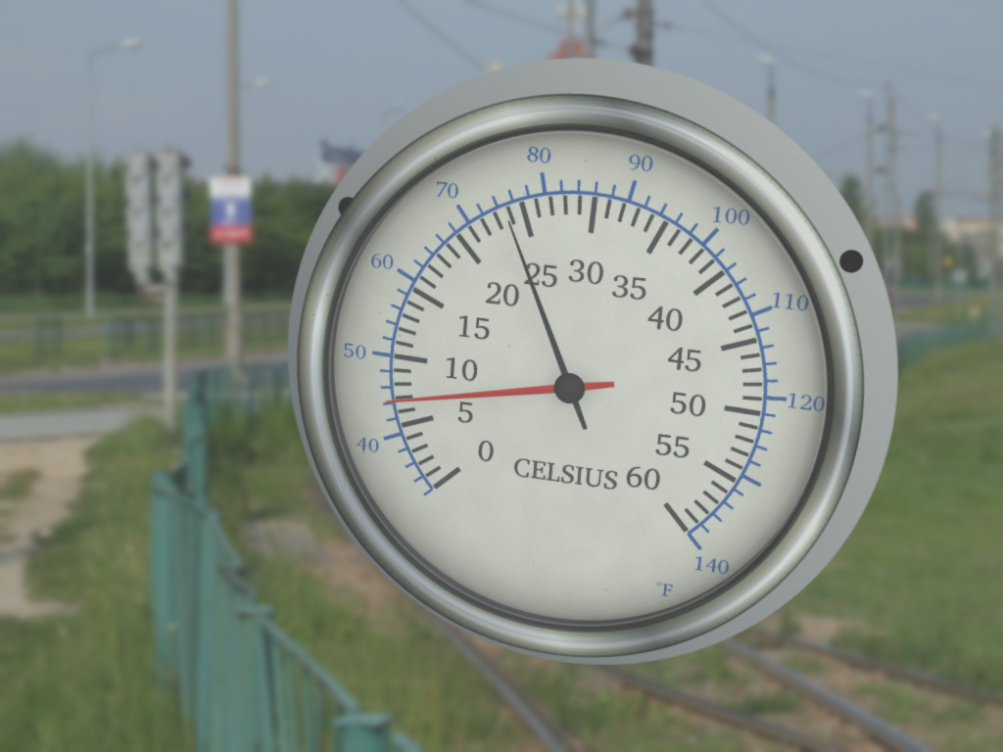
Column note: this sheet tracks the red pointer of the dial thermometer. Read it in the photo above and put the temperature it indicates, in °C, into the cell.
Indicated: 7 °C
